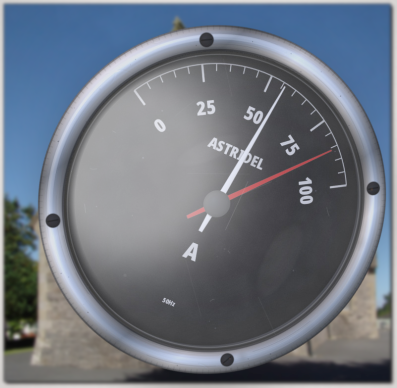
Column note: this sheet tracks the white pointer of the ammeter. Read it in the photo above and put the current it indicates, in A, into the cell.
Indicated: 55 A
